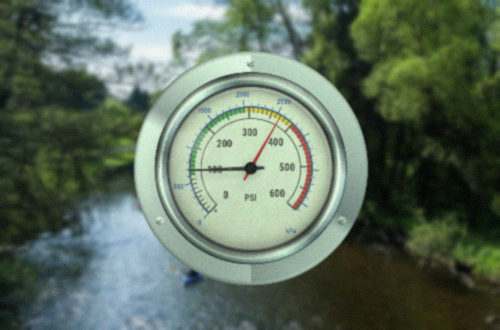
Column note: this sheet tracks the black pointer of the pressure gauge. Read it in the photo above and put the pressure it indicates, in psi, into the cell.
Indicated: 100 psi
